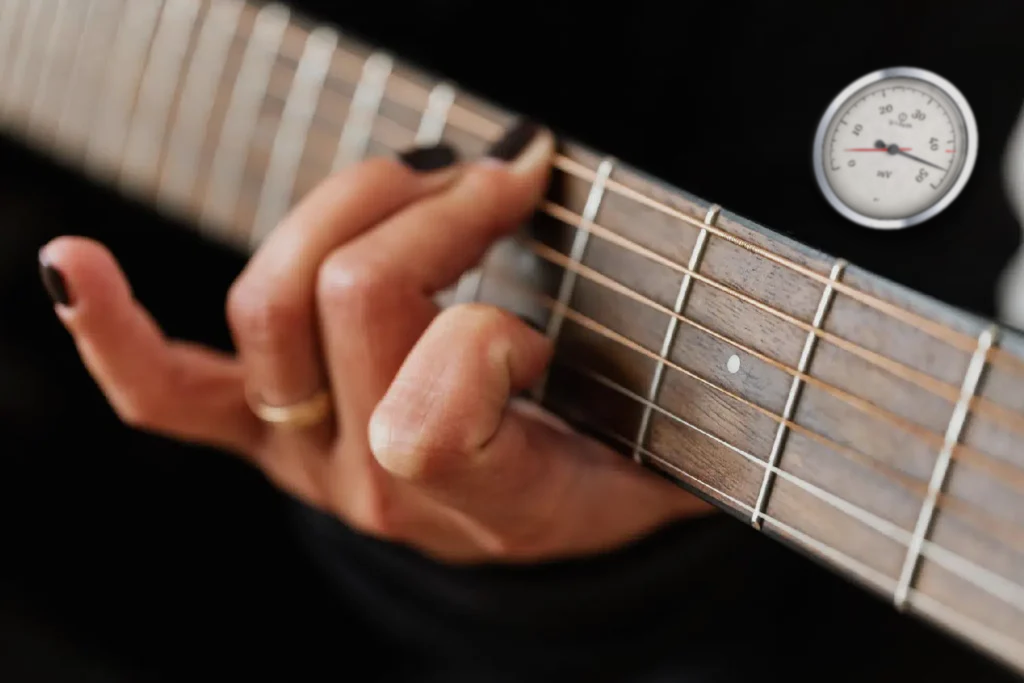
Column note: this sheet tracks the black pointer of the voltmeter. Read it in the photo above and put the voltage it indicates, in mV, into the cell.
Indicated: 46 mV
